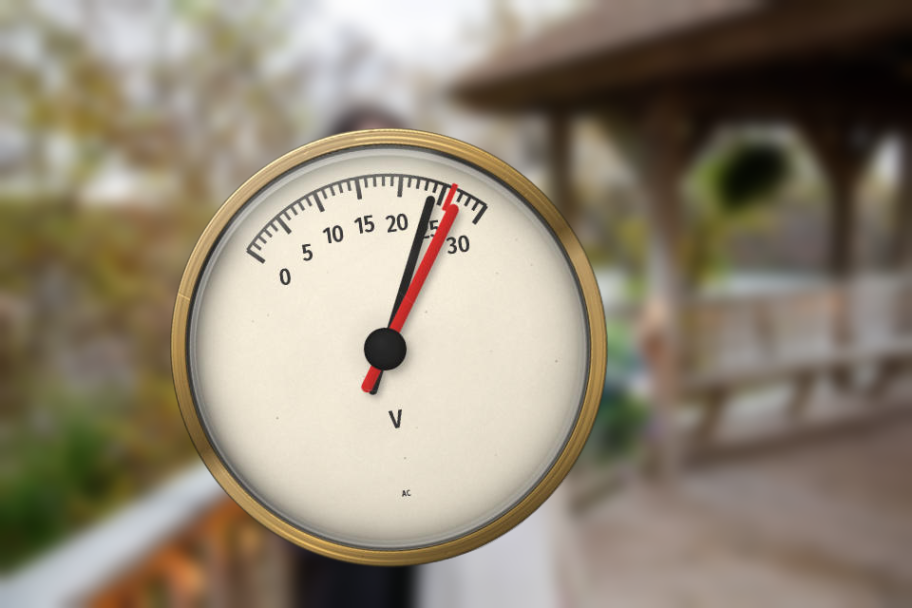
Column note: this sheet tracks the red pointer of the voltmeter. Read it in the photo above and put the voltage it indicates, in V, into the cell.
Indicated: 27 V
